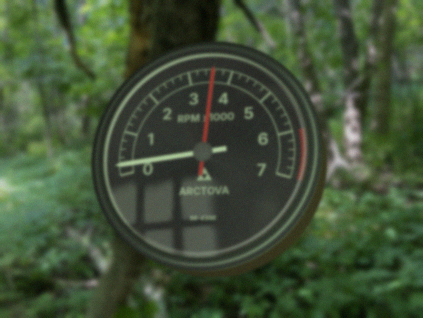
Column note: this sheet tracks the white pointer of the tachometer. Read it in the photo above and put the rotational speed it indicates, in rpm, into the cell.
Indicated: 200 rpm
